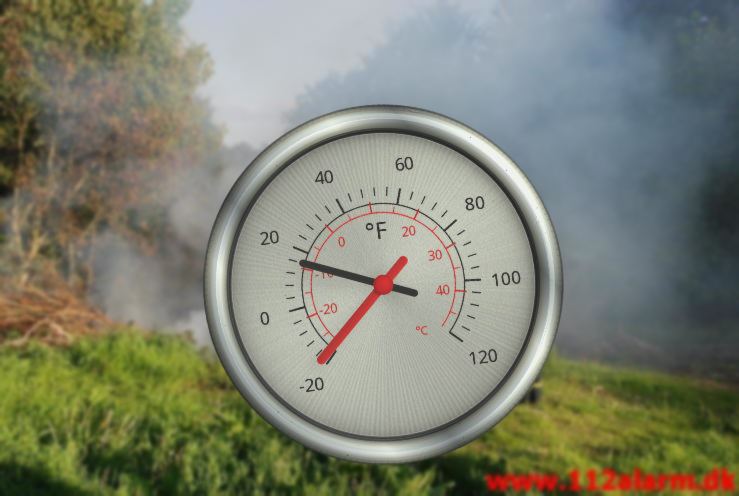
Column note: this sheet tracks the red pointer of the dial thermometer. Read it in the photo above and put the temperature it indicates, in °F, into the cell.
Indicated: -18 °F
